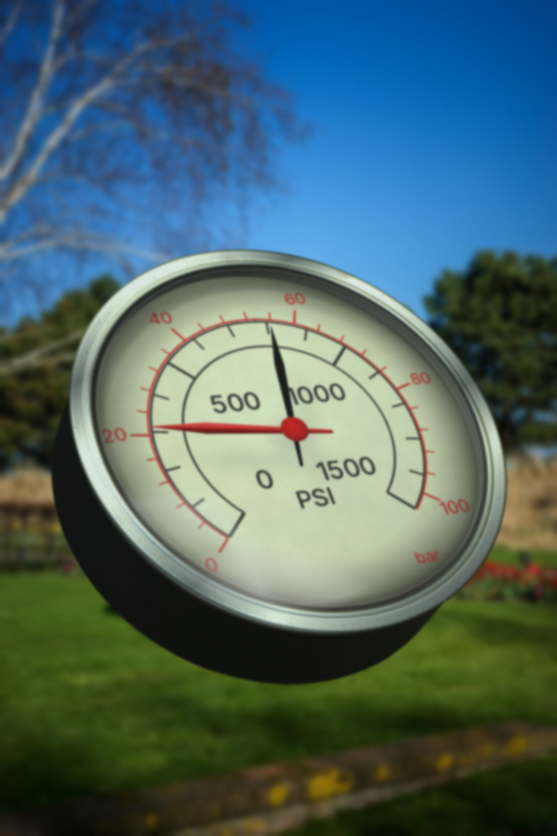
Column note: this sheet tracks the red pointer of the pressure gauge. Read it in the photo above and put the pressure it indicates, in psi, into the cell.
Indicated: 300 psi
